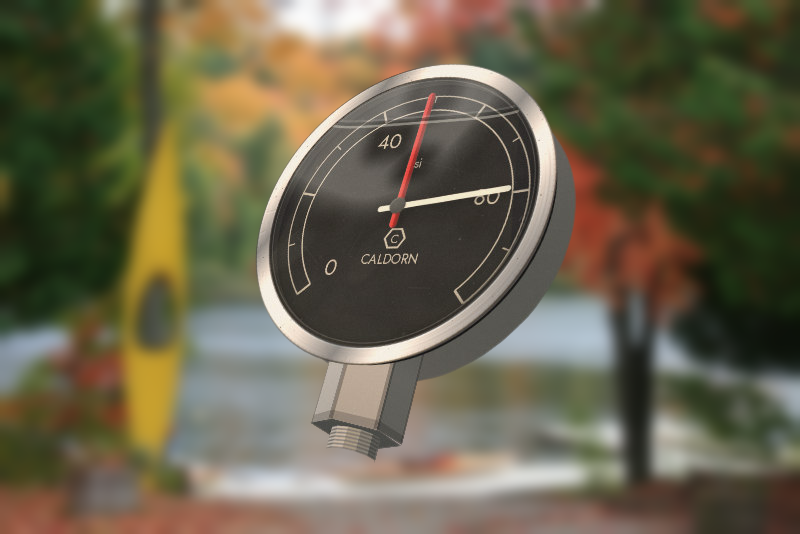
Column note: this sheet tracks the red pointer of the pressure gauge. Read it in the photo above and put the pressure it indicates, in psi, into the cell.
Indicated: 50 psi
